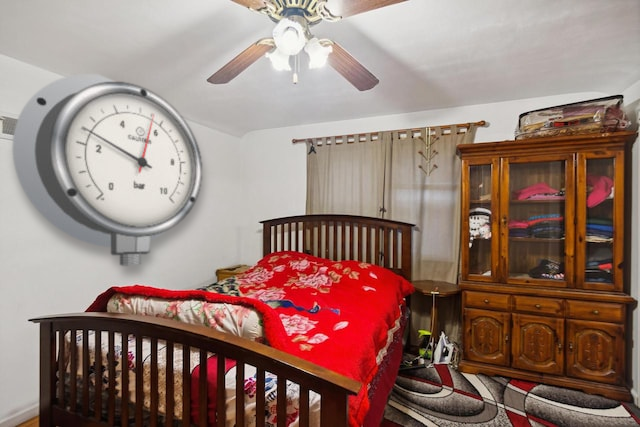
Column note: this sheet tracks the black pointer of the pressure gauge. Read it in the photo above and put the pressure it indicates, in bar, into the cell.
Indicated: 2.5 bar
